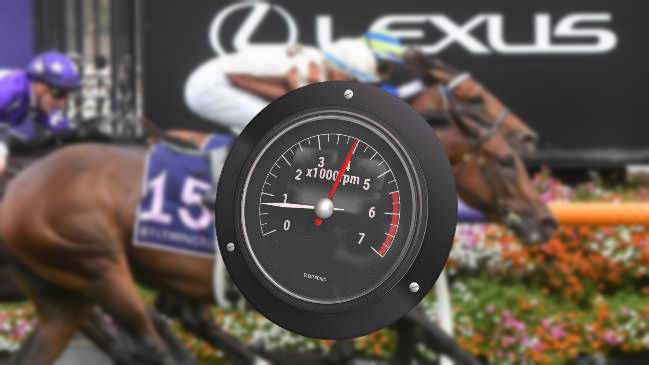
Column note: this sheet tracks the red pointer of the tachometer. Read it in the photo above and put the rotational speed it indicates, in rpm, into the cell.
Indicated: 4000 rpm
